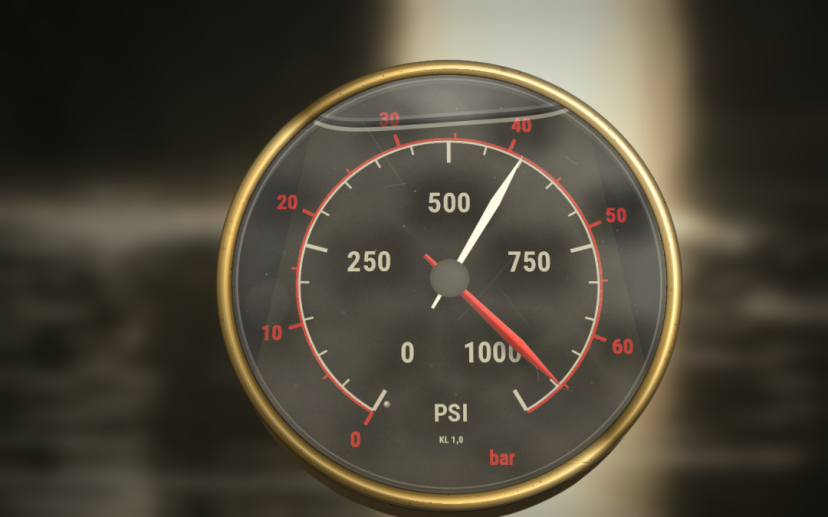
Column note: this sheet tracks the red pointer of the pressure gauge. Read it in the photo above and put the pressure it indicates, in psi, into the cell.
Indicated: 950 psi
